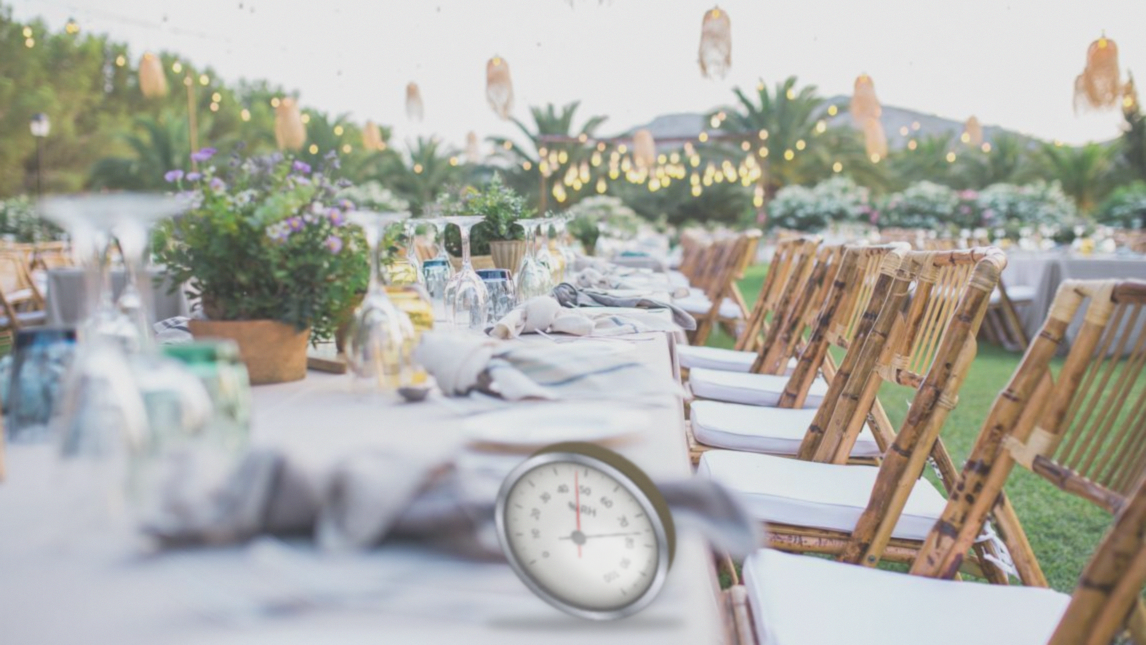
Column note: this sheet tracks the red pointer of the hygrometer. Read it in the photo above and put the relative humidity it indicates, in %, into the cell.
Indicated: 47.5 %
